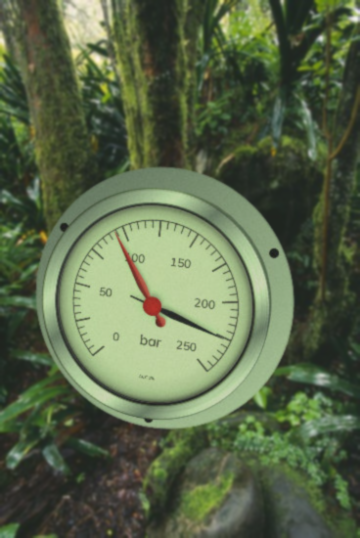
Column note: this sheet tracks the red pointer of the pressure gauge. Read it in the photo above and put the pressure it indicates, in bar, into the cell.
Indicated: 95 bar
